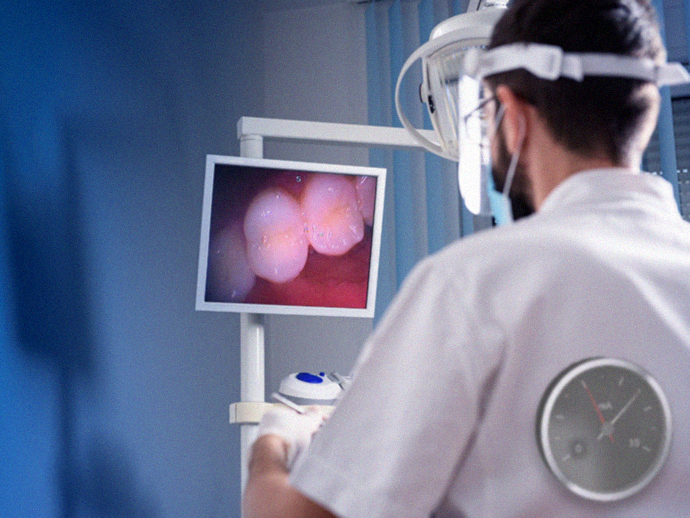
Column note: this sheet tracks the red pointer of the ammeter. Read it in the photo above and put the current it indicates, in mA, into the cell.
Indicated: 4 mA
